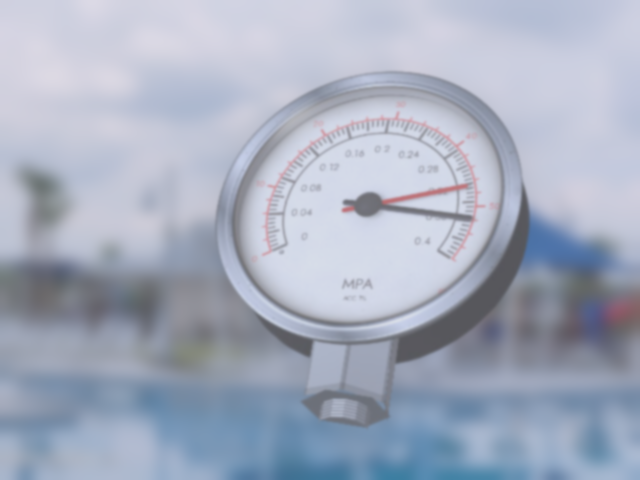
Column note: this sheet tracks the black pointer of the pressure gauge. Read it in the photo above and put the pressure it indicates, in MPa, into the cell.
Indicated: 0.36 MPa
